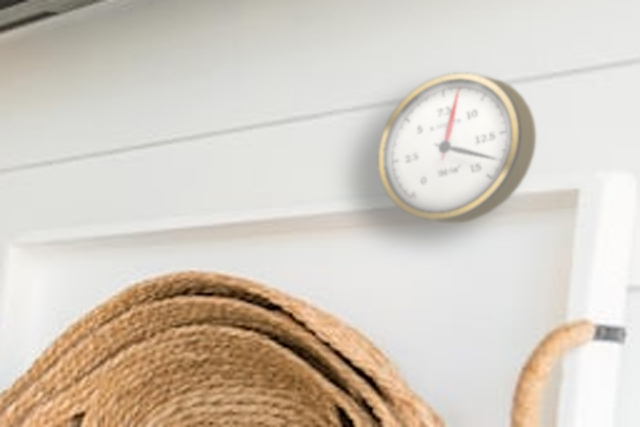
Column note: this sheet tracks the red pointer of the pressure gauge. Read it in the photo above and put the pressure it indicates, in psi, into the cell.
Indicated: 8.5 psi
